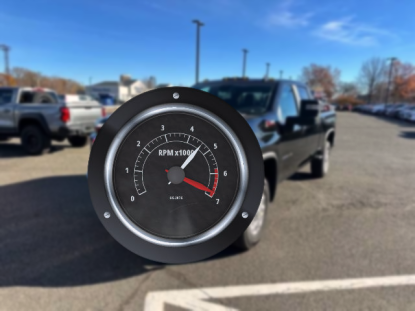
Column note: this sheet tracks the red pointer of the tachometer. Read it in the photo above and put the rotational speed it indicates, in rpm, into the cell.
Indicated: 6800 rpm
